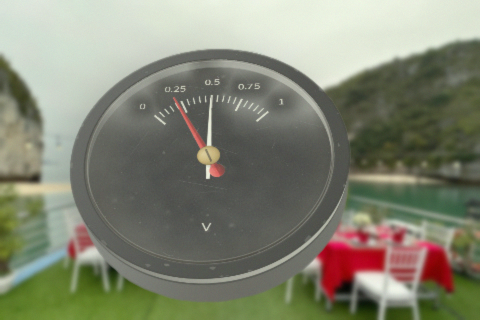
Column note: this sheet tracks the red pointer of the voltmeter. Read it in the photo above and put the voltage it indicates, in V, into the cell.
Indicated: 0.2 V
